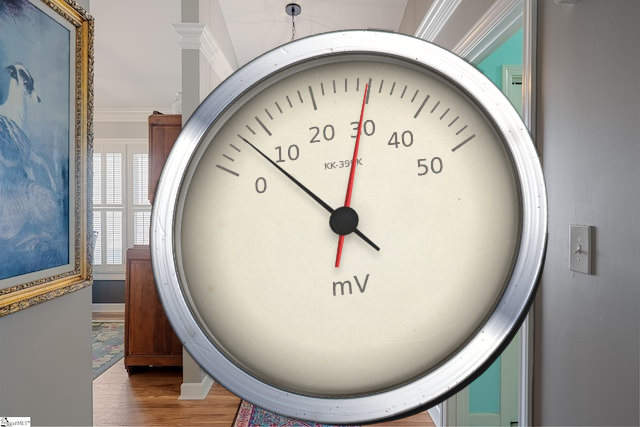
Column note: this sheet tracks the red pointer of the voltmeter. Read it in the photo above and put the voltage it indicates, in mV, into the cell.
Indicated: 30 mV
